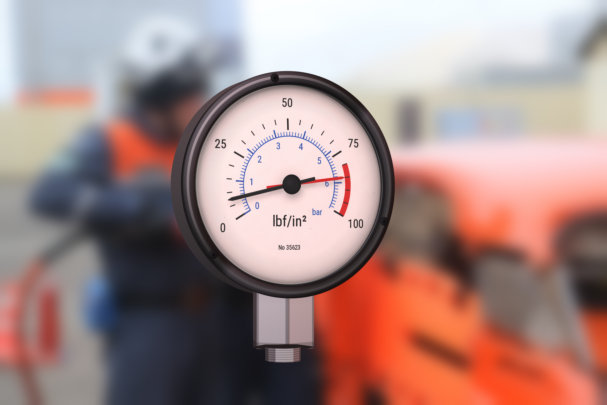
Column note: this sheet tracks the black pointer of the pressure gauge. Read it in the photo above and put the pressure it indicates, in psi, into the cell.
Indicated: 7.5 psi
